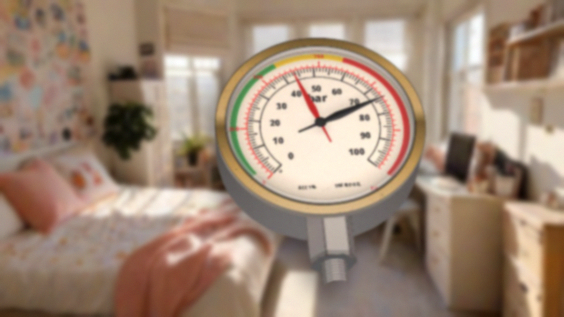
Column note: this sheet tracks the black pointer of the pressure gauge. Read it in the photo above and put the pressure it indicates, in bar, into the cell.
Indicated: 75 bar
